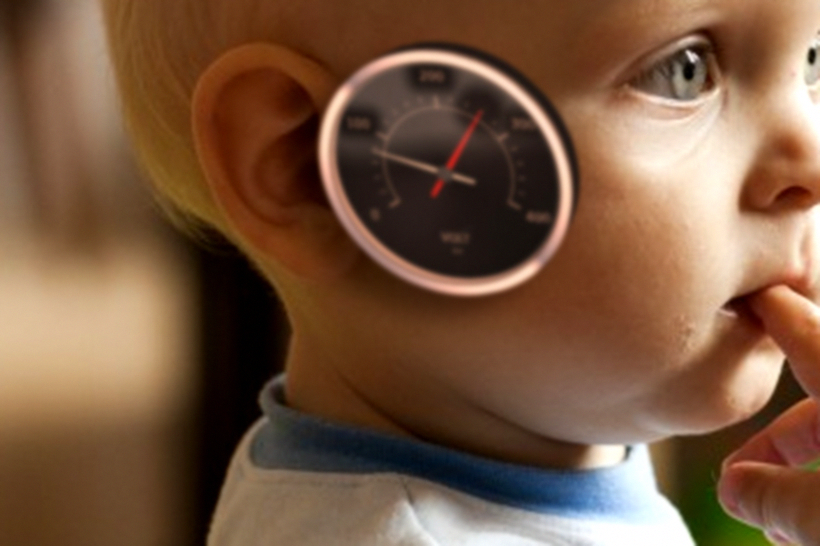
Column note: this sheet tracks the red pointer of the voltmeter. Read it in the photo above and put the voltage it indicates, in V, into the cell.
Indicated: 260 V
